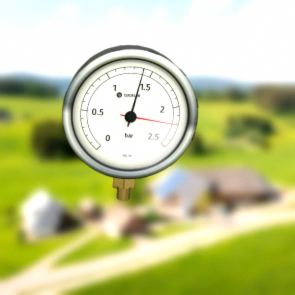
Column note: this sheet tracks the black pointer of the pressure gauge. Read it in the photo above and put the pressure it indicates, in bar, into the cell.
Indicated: 1.4 bar
